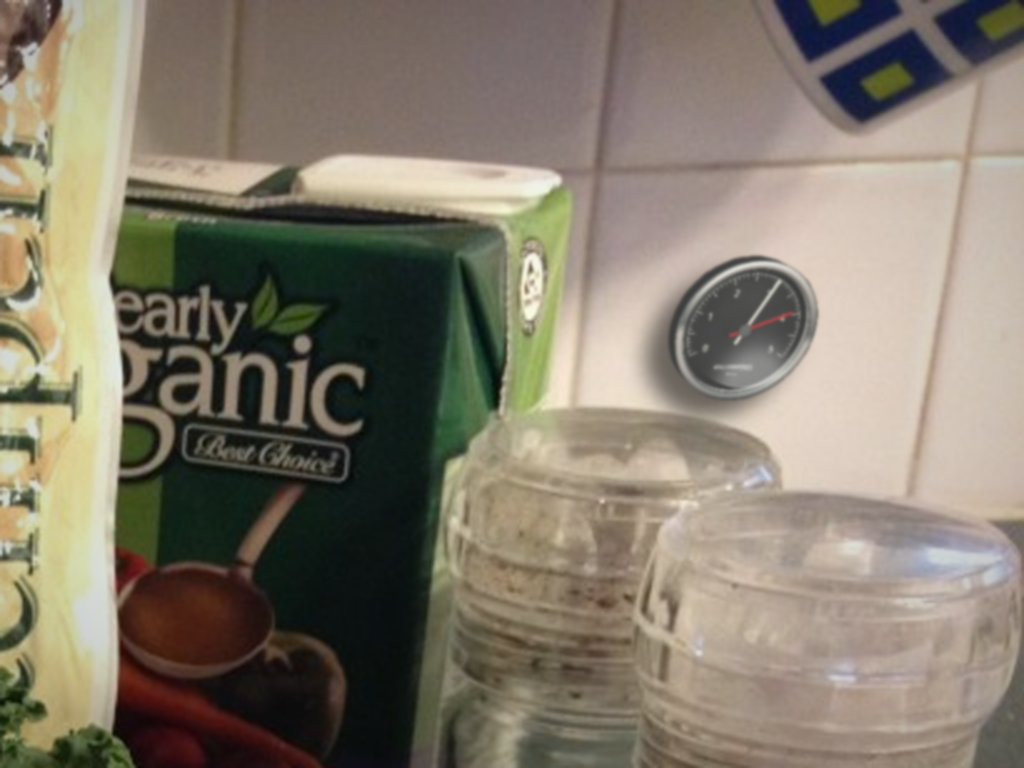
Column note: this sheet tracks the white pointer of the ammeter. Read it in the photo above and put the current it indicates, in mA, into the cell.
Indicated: 3 mA
